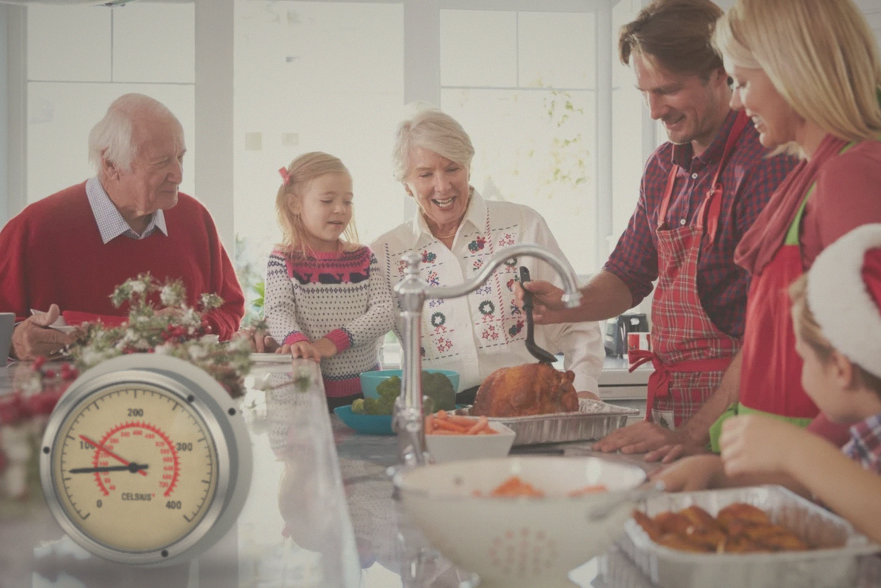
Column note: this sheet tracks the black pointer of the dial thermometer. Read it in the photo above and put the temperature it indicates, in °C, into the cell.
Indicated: 60 °C
